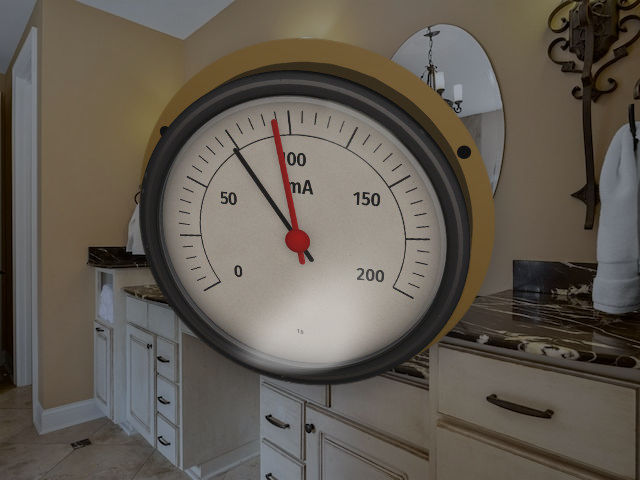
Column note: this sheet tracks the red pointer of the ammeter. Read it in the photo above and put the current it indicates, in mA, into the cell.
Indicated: 95 mA
